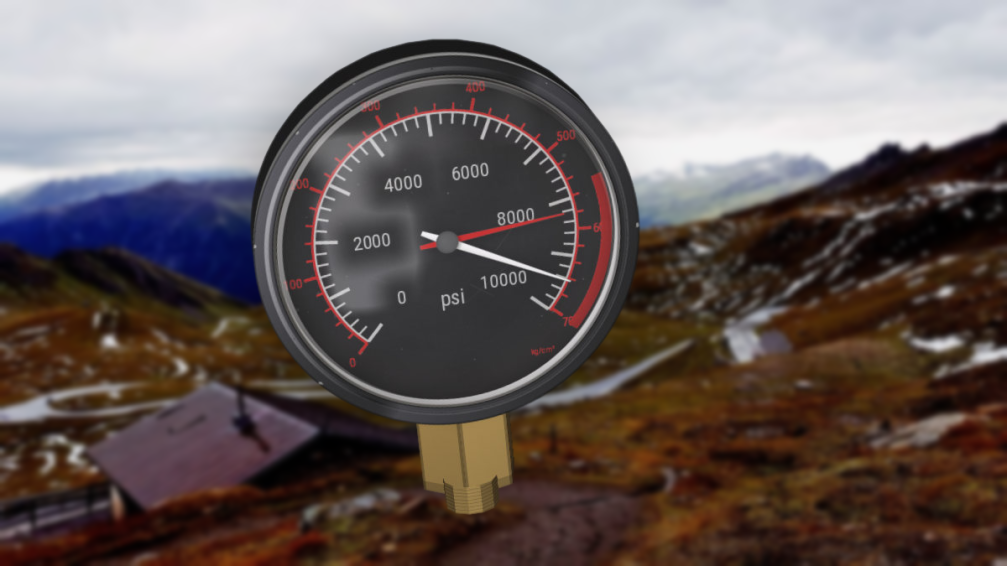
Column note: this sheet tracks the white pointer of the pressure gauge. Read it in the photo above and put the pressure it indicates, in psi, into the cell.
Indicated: 9400 psi
